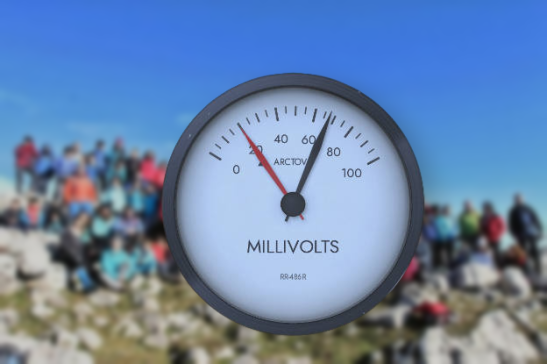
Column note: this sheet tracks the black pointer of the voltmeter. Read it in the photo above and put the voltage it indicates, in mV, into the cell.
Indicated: 67.5 mV
